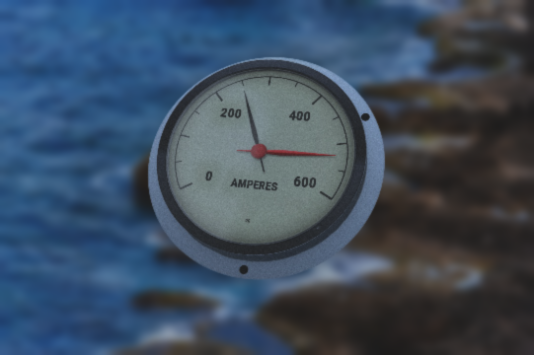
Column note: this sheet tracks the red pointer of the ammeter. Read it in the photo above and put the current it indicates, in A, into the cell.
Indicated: 525 A
